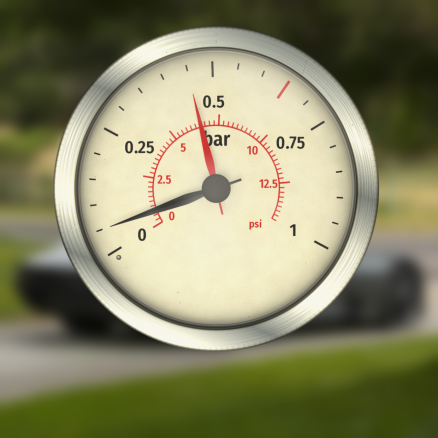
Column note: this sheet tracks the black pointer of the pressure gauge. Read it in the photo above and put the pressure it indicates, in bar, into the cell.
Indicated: 0.05 bar
